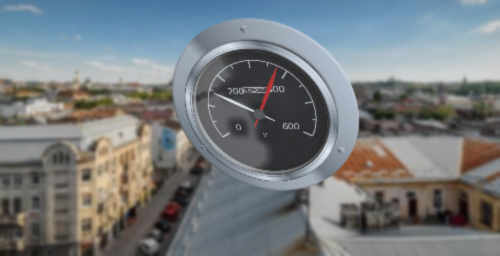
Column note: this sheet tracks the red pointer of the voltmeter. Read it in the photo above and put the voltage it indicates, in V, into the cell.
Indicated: 375 V
